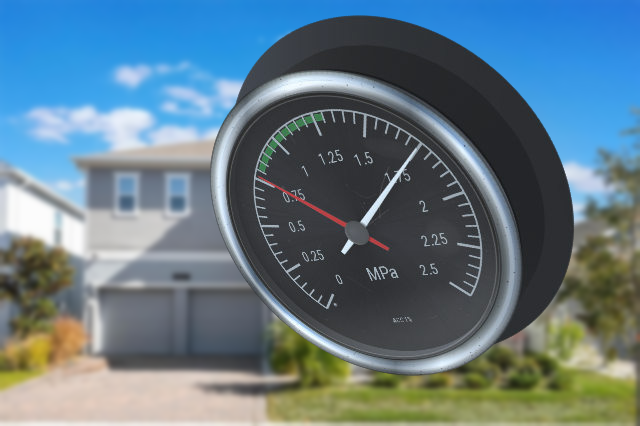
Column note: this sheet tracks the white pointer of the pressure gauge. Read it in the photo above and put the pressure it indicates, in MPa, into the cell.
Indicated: 1.75 MPa
